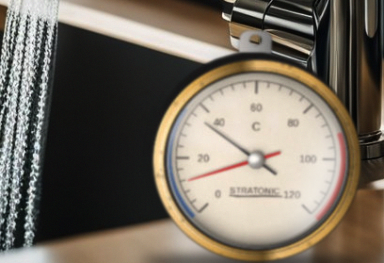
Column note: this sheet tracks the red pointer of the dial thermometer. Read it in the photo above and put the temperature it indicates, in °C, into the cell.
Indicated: 12 °C
